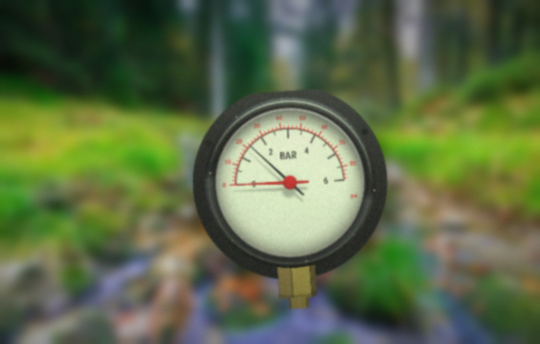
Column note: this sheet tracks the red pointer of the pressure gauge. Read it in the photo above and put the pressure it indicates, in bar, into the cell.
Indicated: 0 bar
